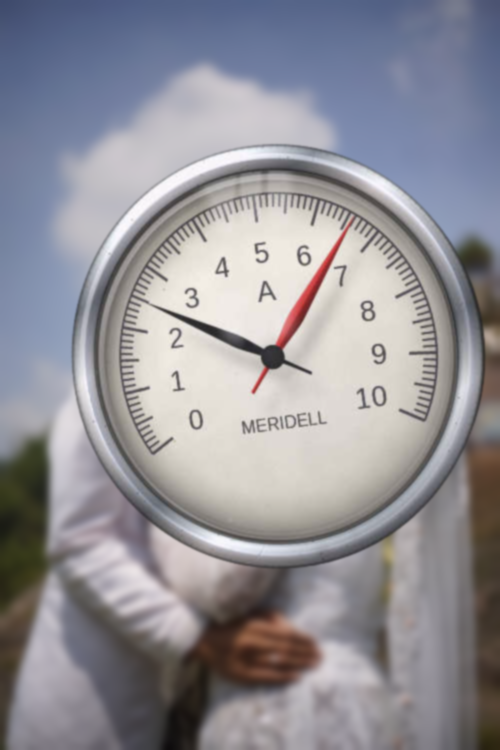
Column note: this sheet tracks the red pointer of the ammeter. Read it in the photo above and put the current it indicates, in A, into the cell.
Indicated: 6.6 A
